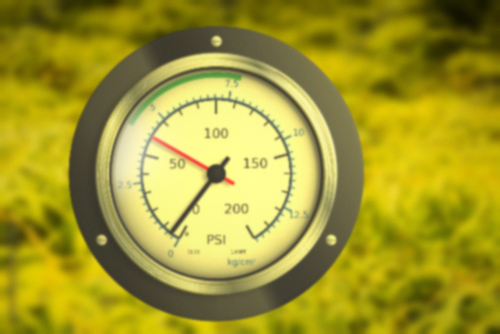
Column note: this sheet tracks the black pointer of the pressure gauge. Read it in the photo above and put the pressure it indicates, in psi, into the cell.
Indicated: 5 psi
